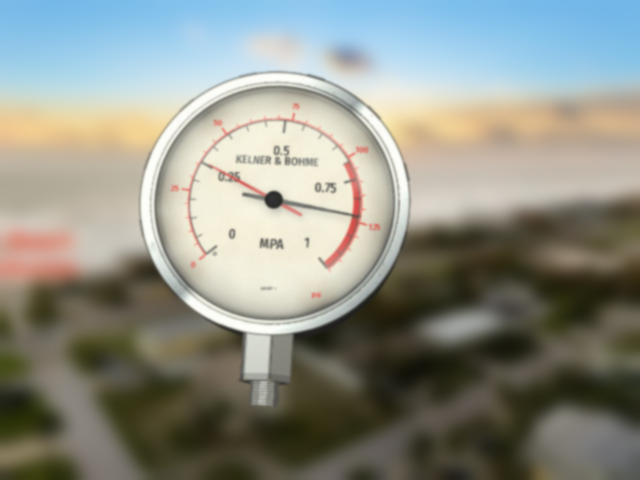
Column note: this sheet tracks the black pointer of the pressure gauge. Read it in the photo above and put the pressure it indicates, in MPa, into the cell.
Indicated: 0.85 MPa
